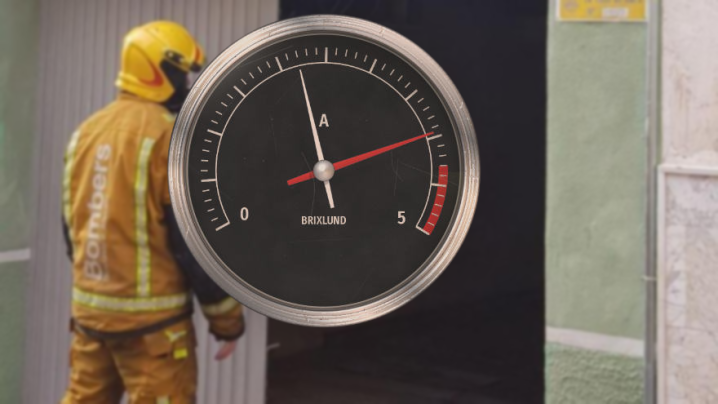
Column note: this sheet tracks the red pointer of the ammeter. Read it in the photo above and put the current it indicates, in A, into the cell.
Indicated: 3.95 A
